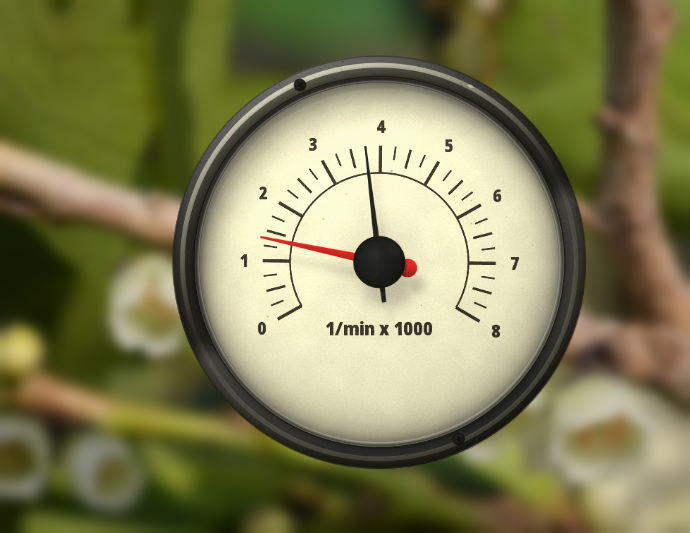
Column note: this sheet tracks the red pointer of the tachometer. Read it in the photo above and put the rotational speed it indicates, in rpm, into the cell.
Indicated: 1375 rpm
